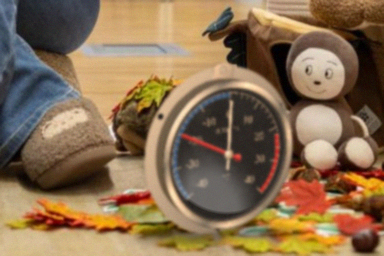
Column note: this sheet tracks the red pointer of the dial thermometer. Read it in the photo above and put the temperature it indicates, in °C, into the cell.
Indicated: -20 °C
